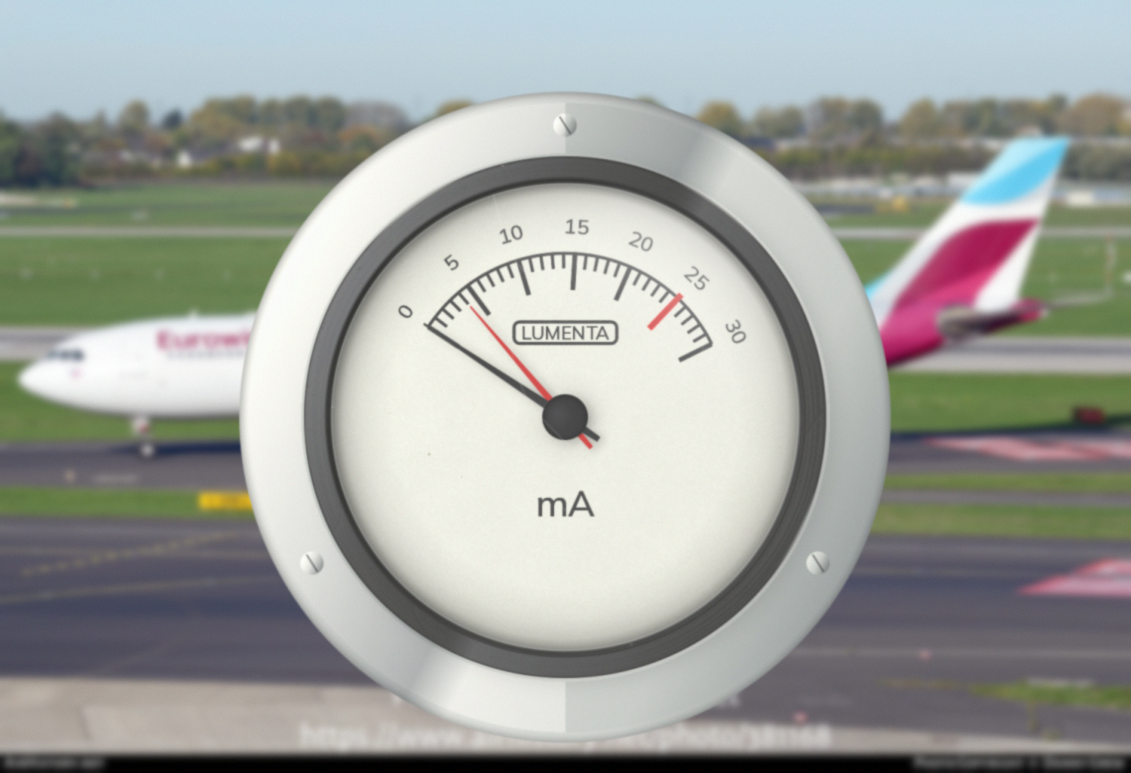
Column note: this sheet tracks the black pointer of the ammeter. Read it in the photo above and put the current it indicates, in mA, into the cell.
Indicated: 0 mA
